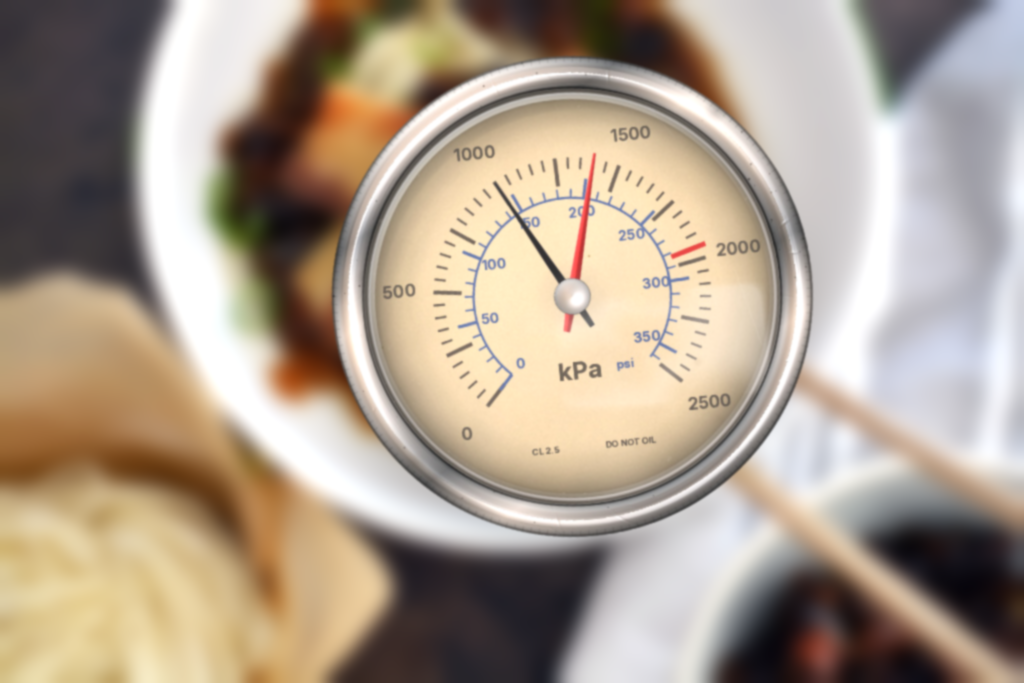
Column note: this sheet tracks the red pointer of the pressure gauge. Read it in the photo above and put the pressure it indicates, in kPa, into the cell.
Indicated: 1400 kPa
